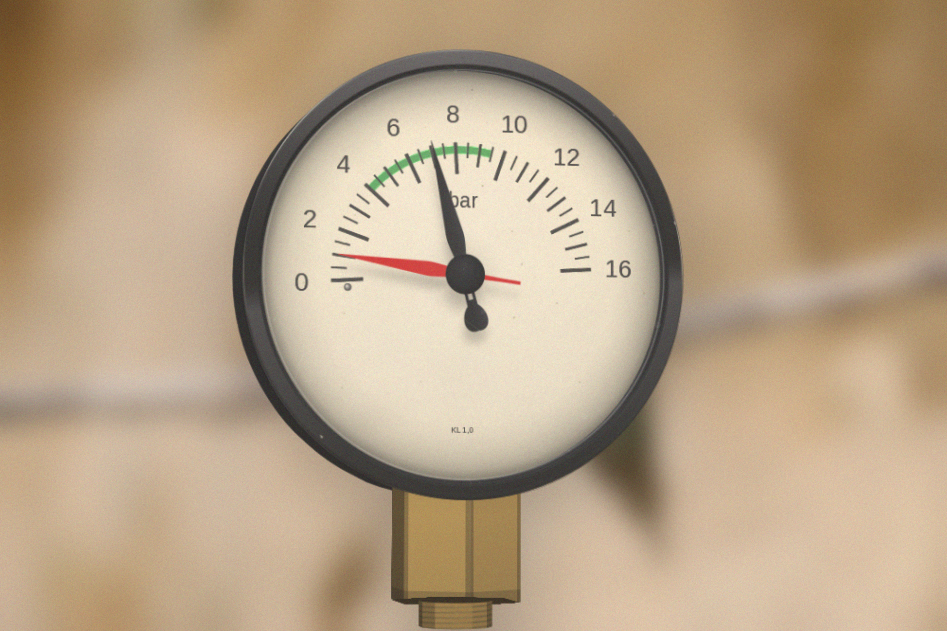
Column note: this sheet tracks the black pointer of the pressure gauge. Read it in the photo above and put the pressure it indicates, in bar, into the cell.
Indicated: 7 bar
